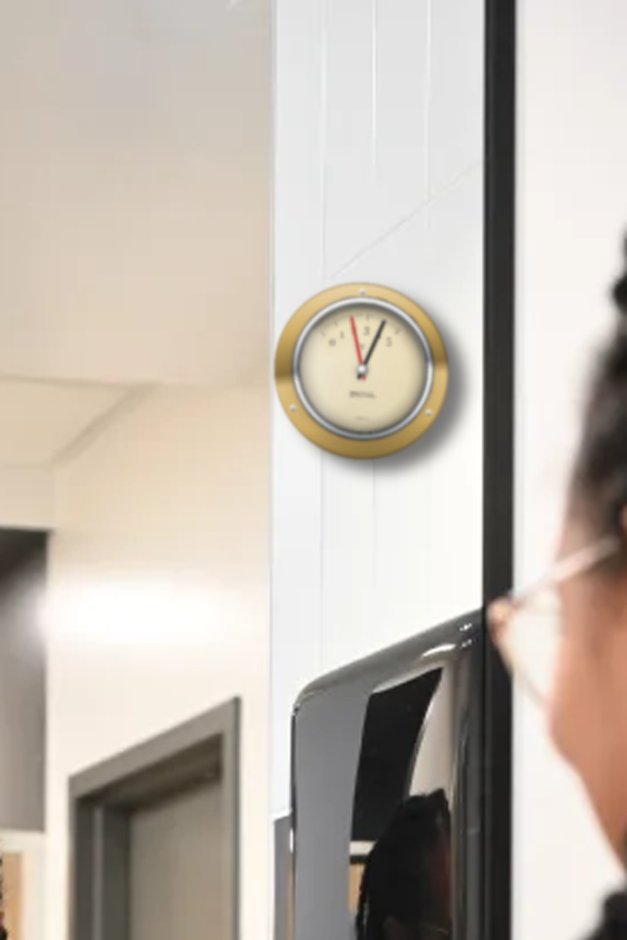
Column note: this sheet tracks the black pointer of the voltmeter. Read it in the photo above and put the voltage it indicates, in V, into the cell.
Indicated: 4 V
